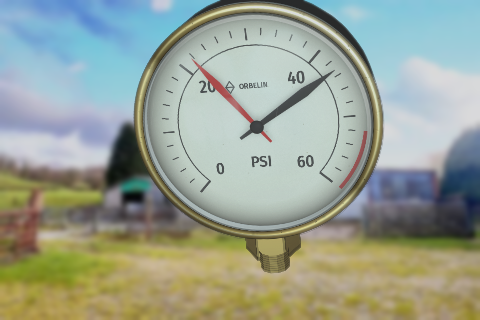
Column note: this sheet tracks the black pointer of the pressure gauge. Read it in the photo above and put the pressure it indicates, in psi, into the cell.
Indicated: 43 psi
